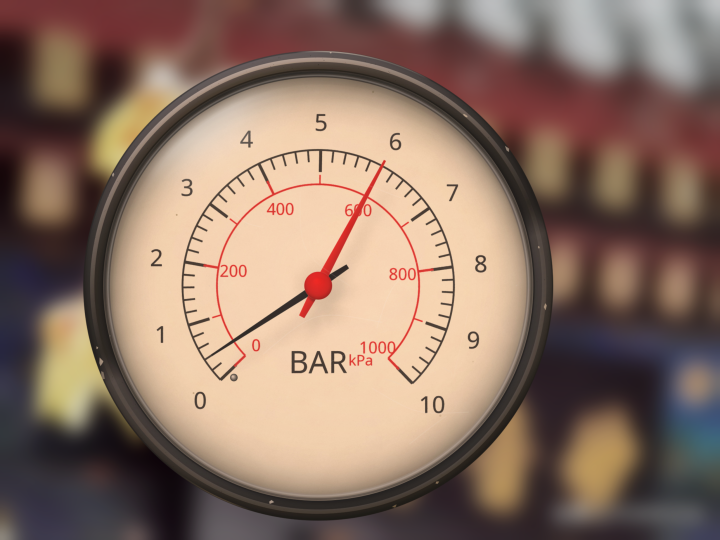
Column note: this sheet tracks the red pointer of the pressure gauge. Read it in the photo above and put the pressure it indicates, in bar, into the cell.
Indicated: 6 bar
